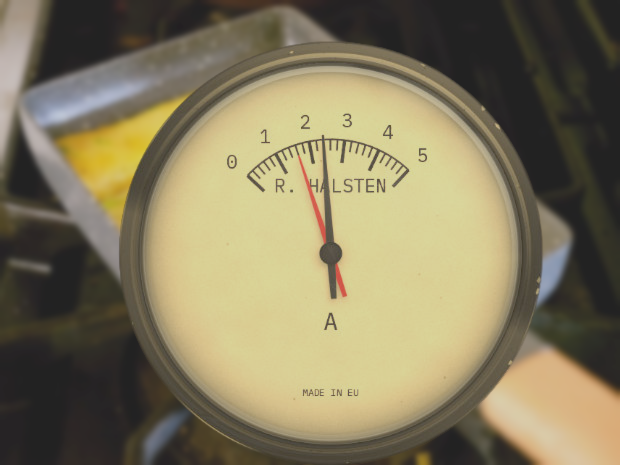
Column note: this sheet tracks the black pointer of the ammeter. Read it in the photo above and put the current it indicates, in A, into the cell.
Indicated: 2.4 A
